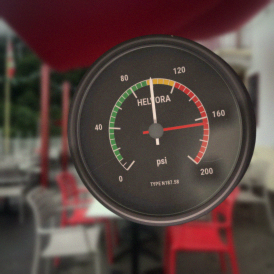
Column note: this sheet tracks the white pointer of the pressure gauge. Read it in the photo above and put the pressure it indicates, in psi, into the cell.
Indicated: 100 psi
